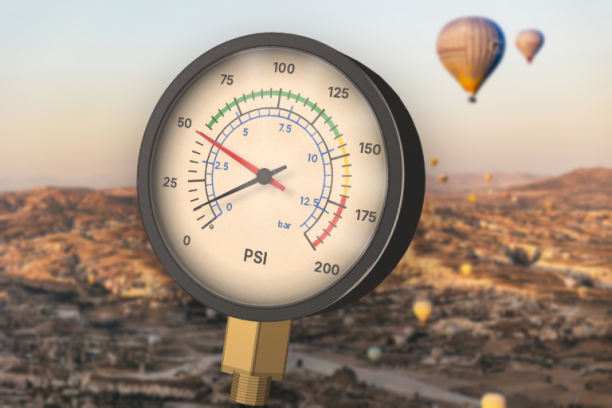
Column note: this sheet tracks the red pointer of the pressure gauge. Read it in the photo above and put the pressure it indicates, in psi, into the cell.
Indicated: 50 psi
